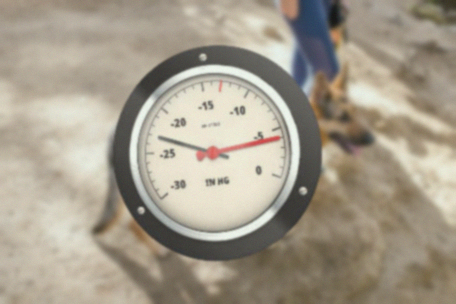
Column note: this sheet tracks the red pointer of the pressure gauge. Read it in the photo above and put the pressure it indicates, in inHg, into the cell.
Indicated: -4 inHg
